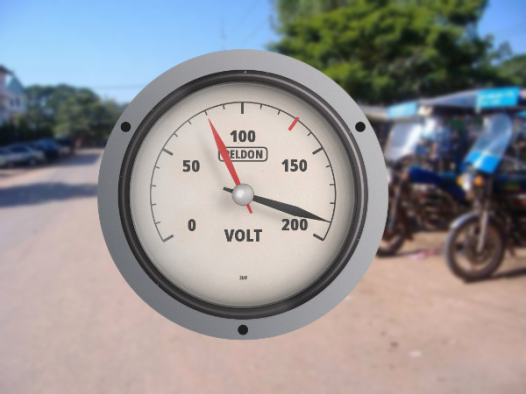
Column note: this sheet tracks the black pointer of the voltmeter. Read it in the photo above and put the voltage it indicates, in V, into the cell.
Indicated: 190 V
